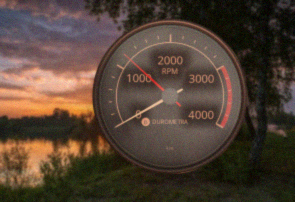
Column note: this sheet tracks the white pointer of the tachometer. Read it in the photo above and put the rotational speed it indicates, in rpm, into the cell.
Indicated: 0 rpm
